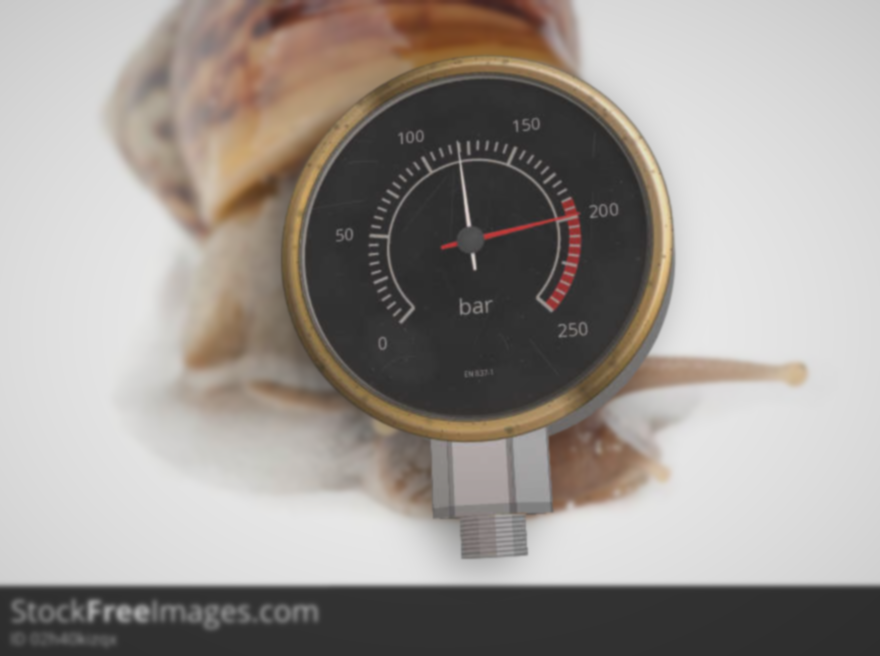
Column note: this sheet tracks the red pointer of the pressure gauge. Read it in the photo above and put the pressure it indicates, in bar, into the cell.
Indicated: 200 bar
